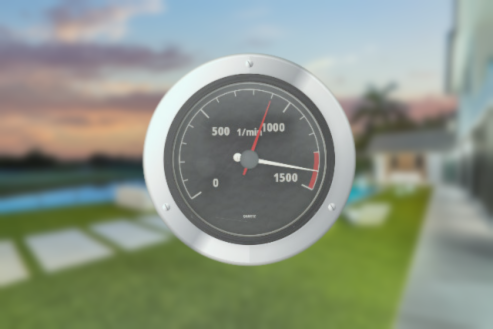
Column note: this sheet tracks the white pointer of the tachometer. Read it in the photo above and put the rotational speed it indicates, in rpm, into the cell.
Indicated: 1400 rpm
